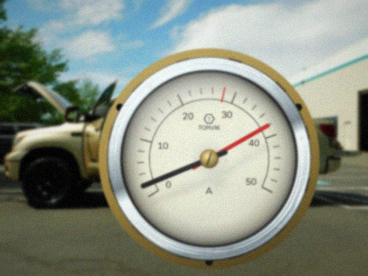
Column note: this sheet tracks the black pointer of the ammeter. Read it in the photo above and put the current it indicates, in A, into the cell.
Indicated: 2 A
